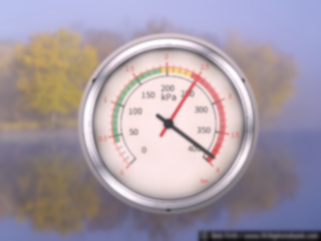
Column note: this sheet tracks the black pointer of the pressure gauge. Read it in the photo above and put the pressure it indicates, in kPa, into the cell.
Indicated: 390 kPa
